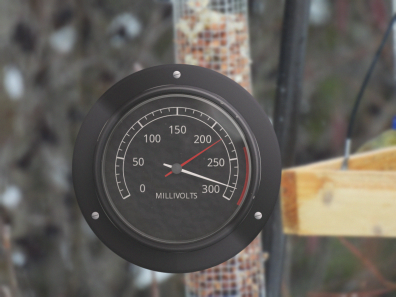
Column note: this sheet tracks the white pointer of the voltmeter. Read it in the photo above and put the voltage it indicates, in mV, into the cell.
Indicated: 285 mV
